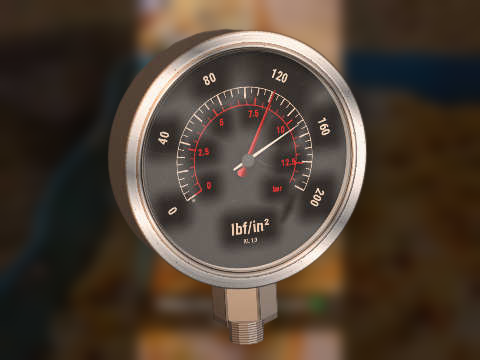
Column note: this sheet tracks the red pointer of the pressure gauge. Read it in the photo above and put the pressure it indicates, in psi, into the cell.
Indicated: 120 psi
